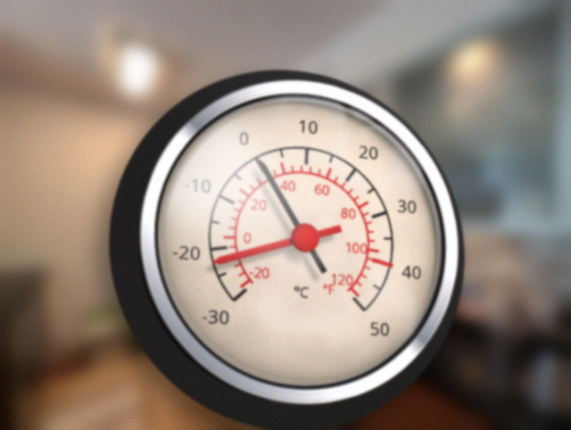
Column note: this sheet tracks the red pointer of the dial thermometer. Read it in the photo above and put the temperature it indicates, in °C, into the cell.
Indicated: -22.5 °C
